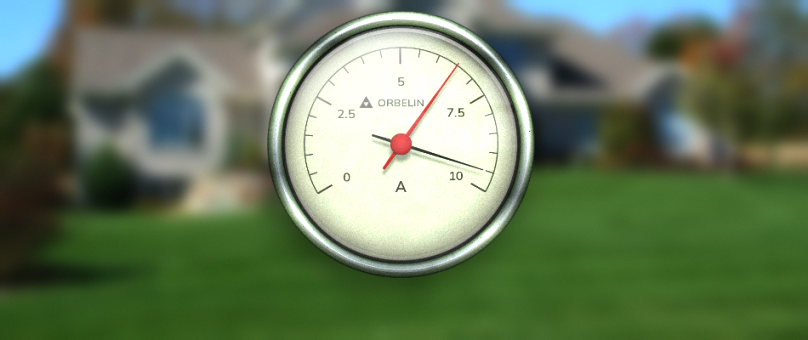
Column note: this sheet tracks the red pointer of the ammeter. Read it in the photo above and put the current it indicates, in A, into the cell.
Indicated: 6.5 A
